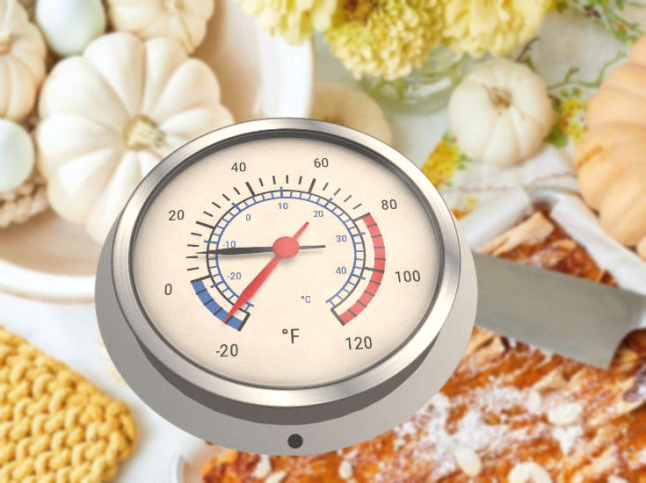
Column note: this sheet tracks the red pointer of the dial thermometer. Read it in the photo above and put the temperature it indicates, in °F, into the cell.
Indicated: -16 °F
